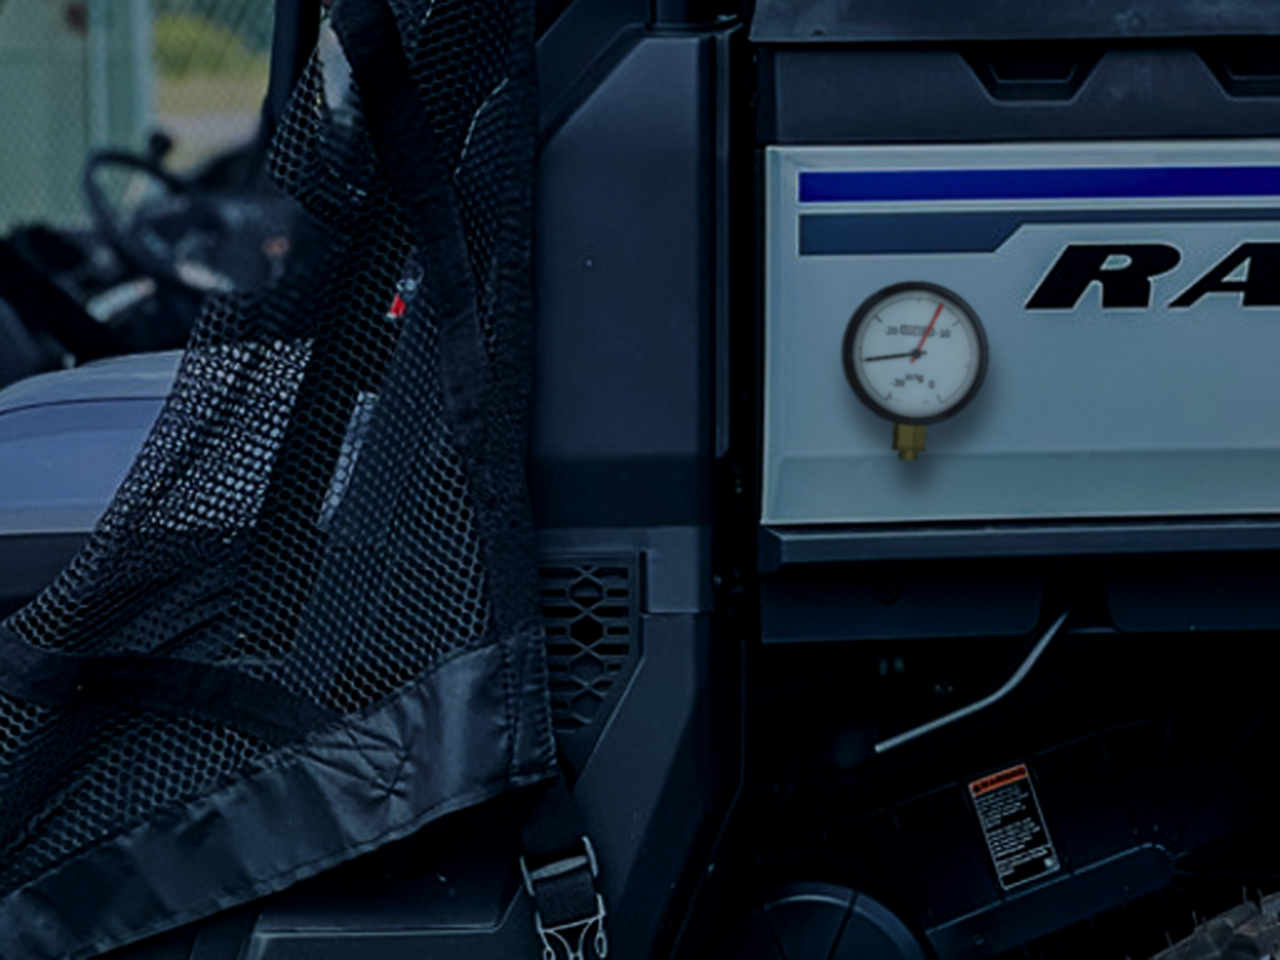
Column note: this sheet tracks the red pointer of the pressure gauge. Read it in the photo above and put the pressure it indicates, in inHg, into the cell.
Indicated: -12.5 inHg
